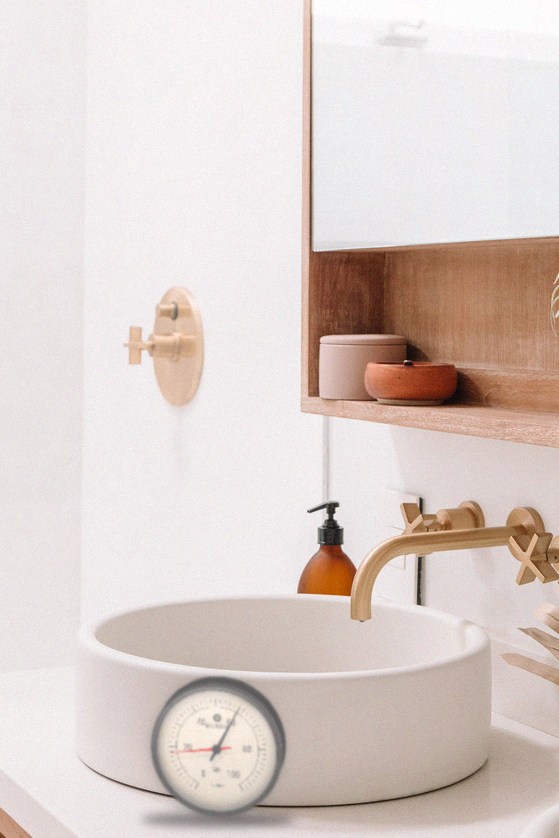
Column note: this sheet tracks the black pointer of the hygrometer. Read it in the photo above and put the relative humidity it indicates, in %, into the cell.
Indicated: 60 %
